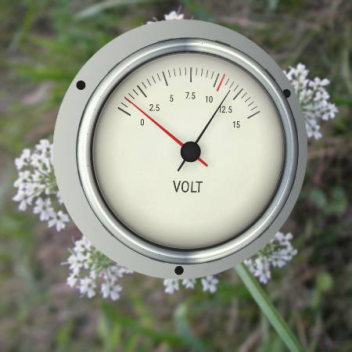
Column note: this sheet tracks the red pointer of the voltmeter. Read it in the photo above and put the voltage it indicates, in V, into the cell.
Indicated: 1 V
